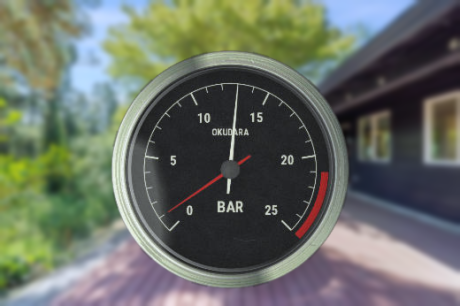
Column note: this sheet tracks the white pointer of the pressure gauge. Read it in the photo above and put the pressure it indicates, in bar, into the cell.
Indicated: 13 bar
